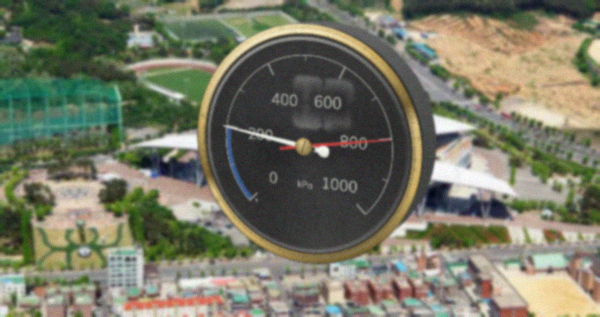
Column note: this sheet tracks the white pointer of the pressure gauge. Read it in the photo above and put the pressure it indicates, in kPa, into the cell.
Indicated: 200 kPa
